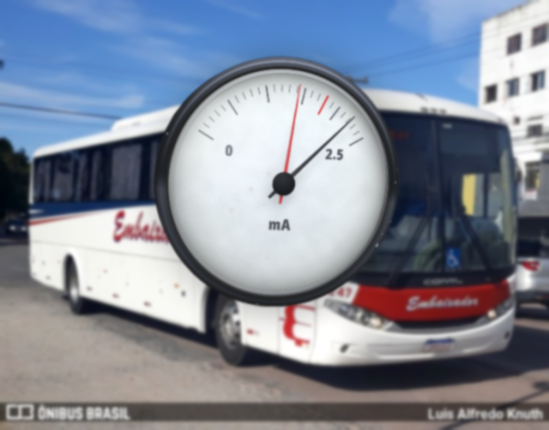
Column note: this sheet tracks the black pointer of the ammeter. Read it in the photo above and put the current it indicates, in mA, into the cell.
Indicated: 2.2 mA
